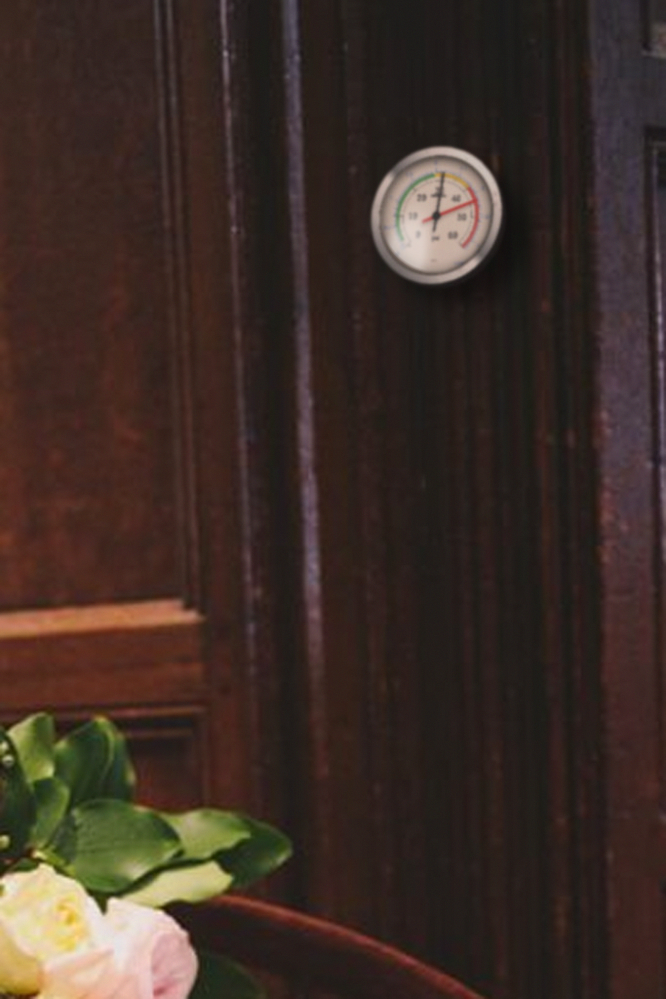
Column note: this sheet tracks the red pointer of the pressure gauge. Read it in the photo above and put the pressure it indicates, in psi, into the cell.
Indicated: 45 psi
